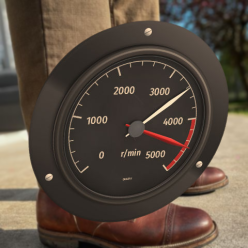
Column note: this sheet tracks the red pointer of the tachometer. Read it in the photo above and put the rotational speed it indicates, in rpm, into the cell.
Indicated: 4500 rpm
